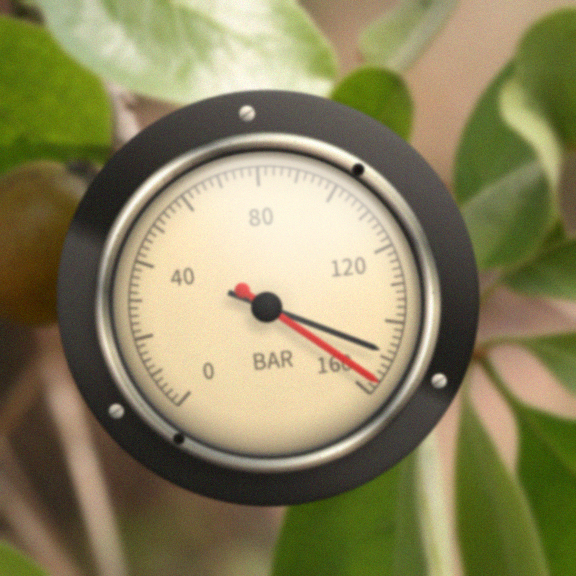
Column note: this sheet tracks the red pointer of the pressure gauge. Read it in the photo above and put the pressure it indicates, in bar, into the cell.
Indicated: 156 bar
